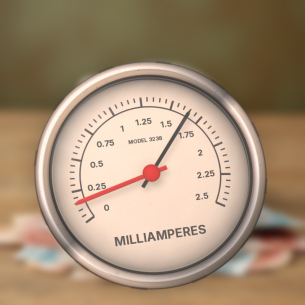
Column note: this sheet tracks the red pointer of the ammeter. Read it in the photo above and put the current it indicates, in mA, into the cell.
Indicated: 0.15 mA
